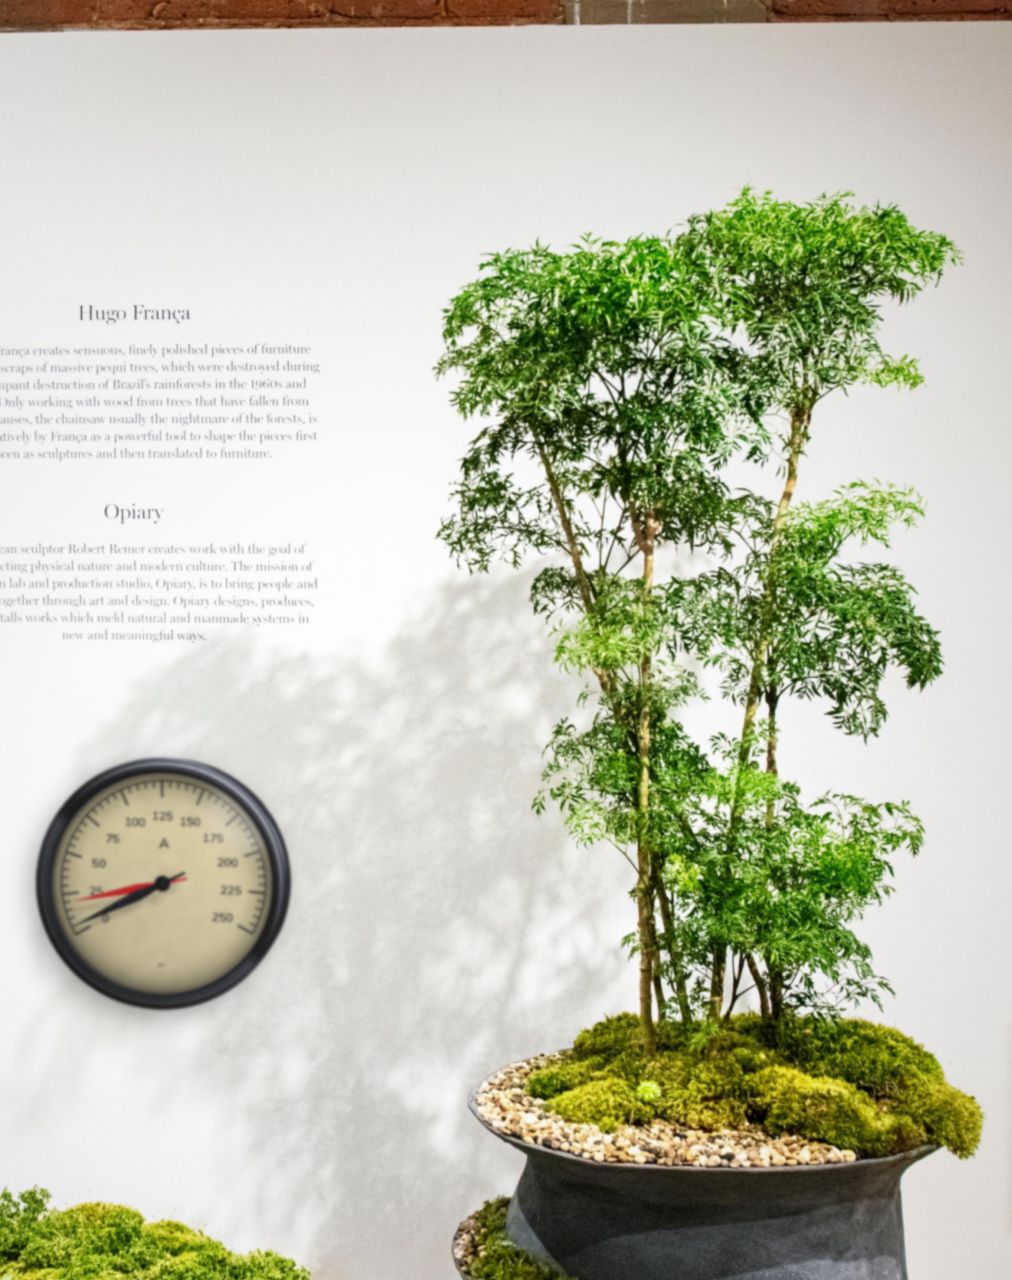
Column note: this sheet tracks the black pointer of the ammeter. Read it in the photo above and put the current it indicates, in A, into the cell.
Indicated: 5 A
